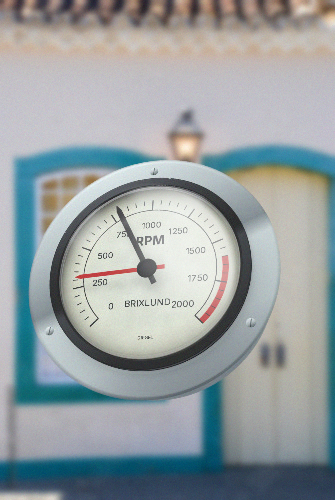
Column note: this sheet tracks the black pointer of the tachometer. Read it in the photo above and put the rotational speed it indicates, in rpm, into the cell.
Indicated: 800 rpm
